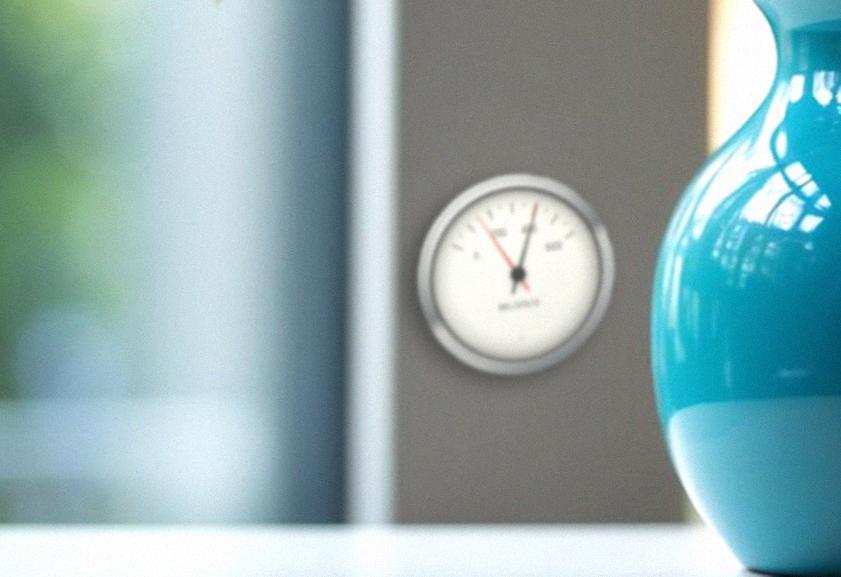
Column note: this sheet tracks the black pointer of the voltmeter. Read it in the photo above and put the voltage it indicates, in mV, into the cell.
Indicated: 400 mV
